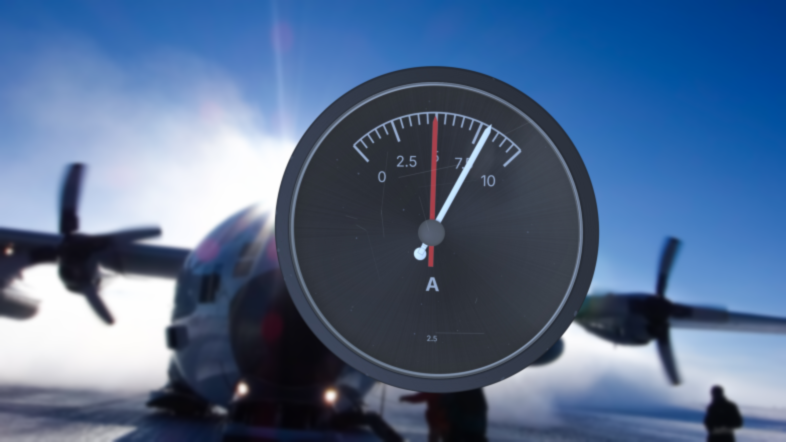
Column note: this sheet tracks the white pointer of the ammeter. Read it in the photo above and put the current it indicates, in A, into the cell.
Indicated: 8 A
